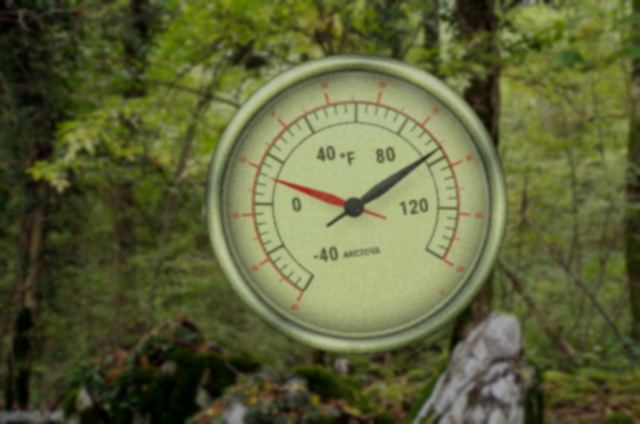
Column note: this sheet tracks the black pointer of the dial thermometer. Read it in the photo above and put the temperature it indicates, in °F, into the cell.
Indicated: 96 °F
